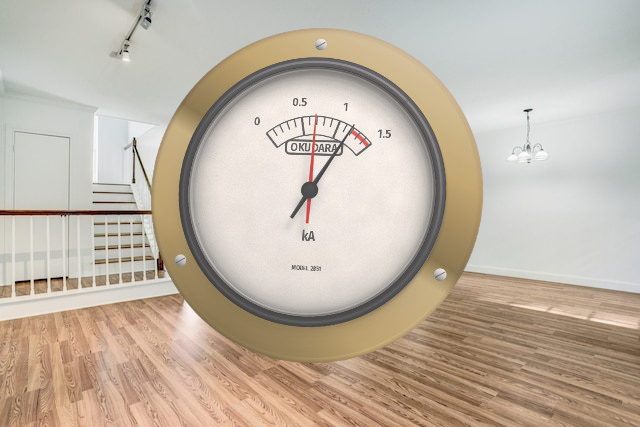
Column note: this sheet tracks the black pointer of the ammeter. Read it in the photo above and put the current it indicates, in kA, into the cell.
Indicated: 1.2 kA
